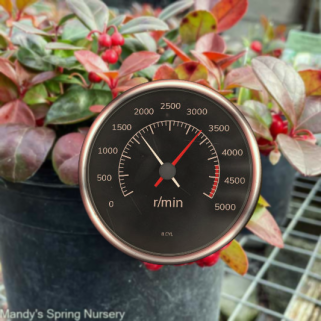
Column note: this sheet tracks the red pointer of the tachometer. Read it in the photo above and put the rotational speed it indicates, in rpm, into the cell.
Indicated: 3300 rpm
